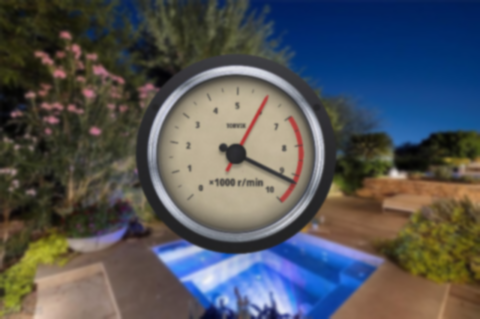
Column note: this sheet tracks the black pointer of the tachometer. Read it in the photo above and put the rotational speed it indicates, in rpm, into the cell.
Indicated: 9250 rpm
